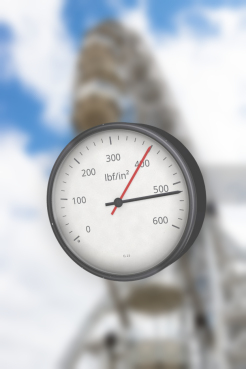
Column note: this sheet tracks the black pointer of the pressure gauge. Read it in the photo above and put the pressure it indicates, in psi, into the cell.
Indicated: 520 psi
